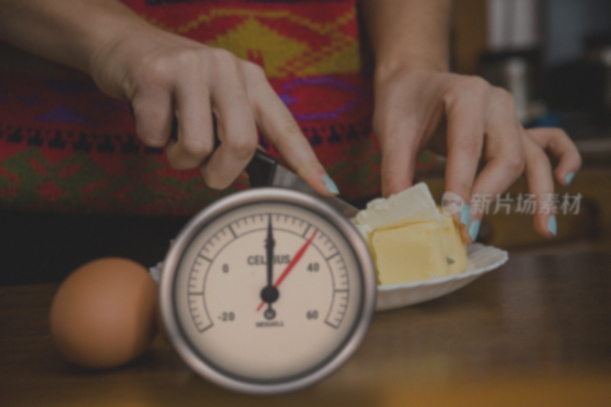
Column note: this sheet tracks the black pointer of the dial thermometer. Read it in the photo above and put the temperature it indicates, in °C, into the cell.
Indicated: 20 °C
